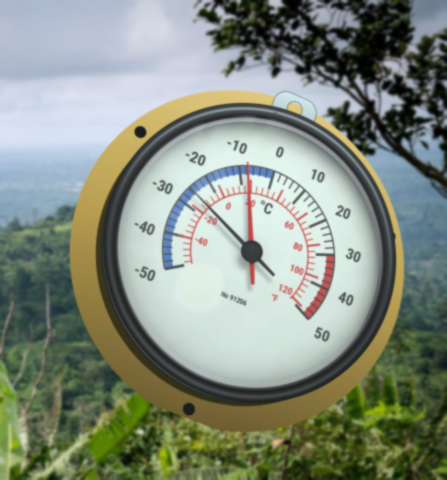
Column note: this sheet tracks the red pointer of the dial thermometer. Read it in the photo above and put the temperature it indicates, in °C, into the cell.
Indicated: -8 °C
